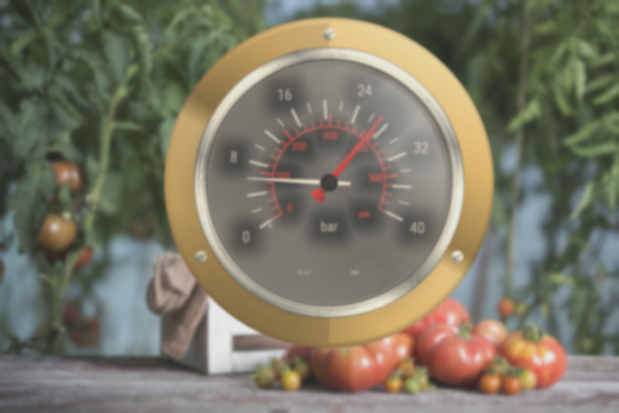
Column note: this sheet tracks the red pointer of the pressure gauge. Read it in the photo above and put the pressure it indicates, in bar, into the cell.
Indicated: 27 bar
